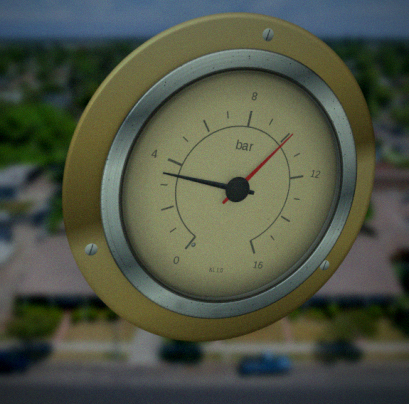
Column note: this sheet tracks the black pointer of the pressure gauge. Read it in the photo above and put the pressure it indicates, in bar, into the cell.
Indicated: 3.5 bar
